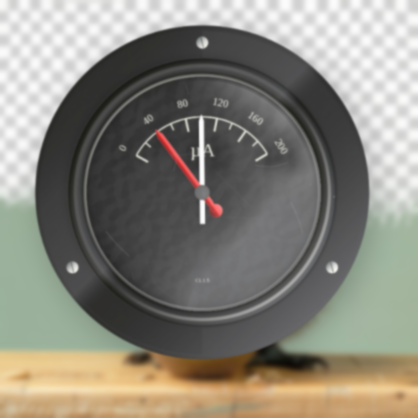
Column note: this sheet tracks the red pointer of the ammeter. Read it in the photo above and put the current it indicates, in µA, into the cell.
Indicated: 40 µA
